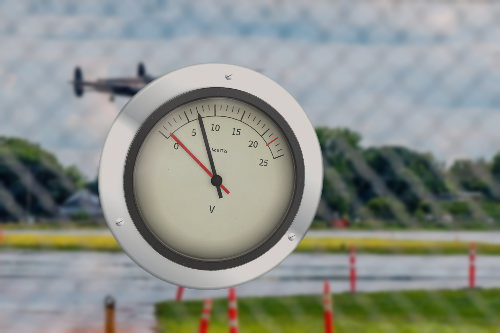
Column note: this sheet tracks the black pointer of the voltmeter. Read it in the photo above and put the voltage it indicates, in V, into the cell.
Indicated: 7 V
